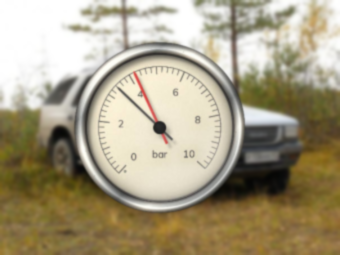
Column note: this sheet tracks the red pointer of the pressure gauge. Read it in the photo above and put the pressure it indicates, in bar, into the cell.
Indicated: 4.2 bar
